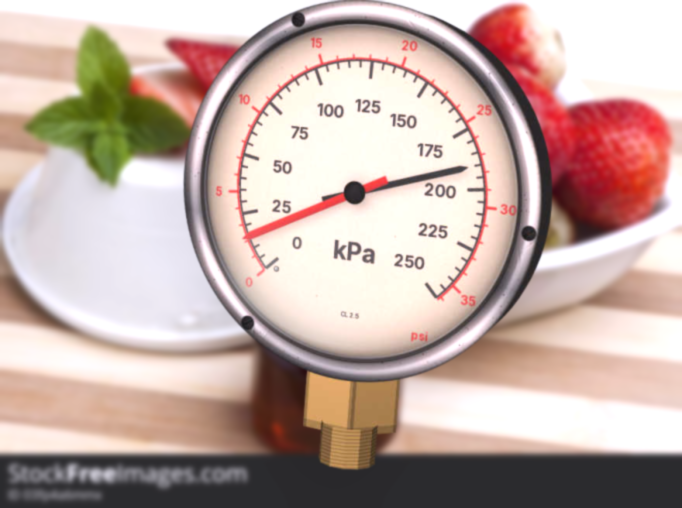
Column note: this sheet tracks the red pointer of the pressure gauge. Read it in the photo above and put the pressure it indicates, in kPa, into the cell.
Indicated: 15 kPa
